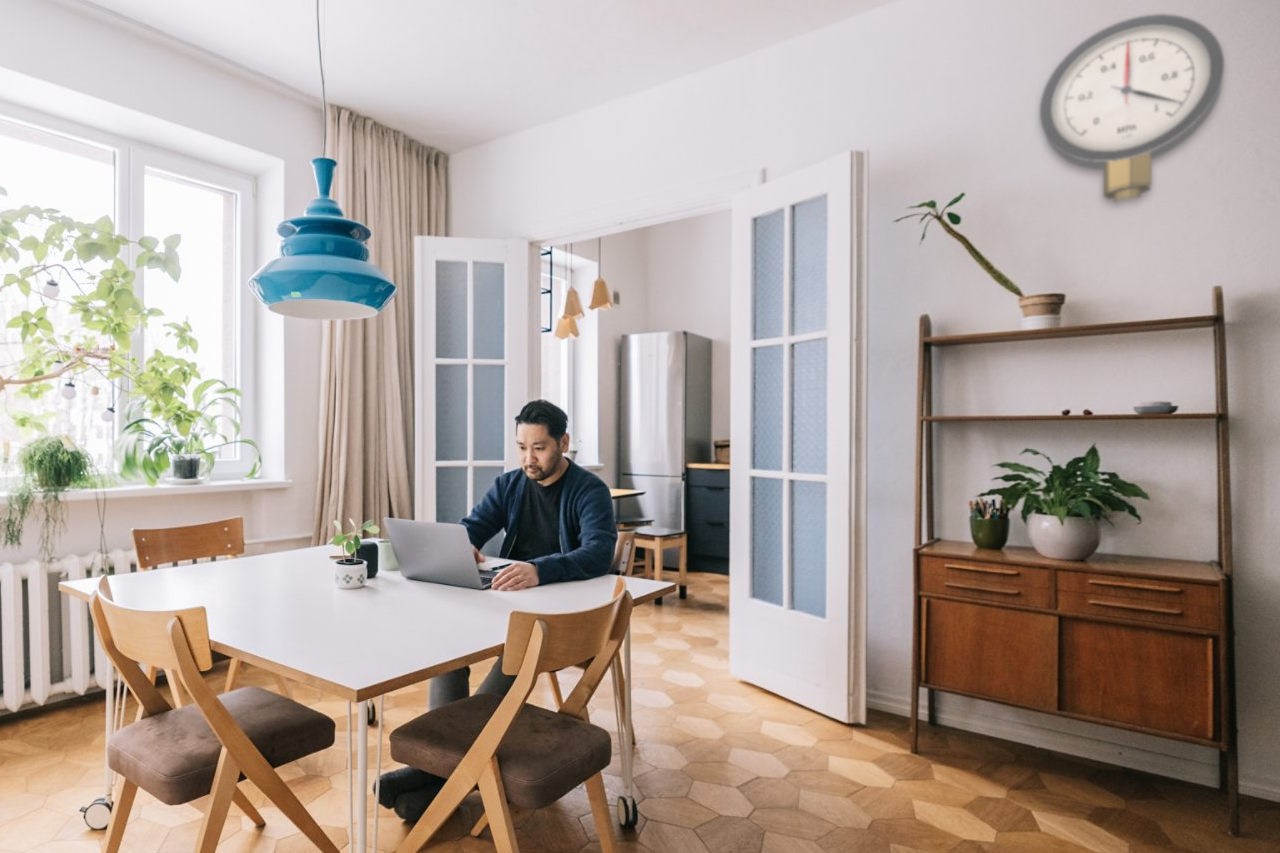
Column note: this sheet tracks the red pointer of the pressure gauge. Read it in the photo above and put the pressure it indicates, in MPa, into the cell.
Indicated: 0.5 MPa
